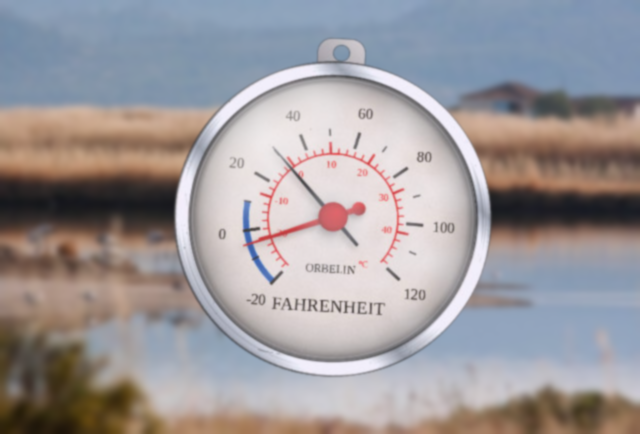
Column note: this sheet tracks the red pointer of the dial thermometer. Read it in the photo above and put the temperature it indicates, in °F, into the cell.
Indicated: -5 °F
